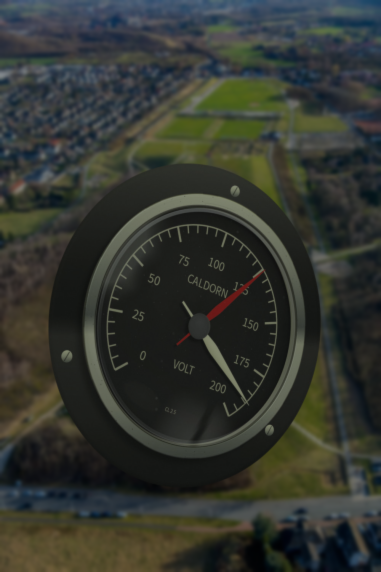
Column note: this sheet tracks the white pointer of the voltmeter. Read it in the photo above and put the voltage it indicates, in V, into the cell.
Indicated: 190 V
